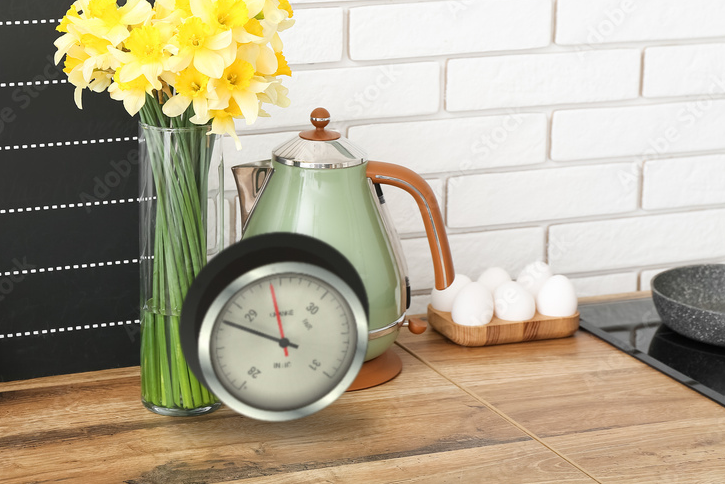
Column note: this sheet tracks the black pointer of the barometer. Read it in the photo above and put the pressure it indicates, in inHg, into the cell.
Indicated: 28.8 inHg
